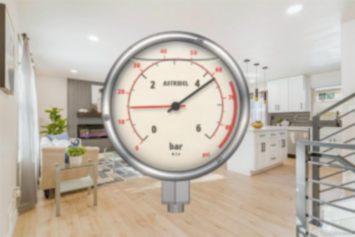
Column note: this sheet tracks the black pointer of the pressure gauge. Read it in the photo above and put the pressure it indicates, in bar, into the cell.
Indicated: 4.25 bar
